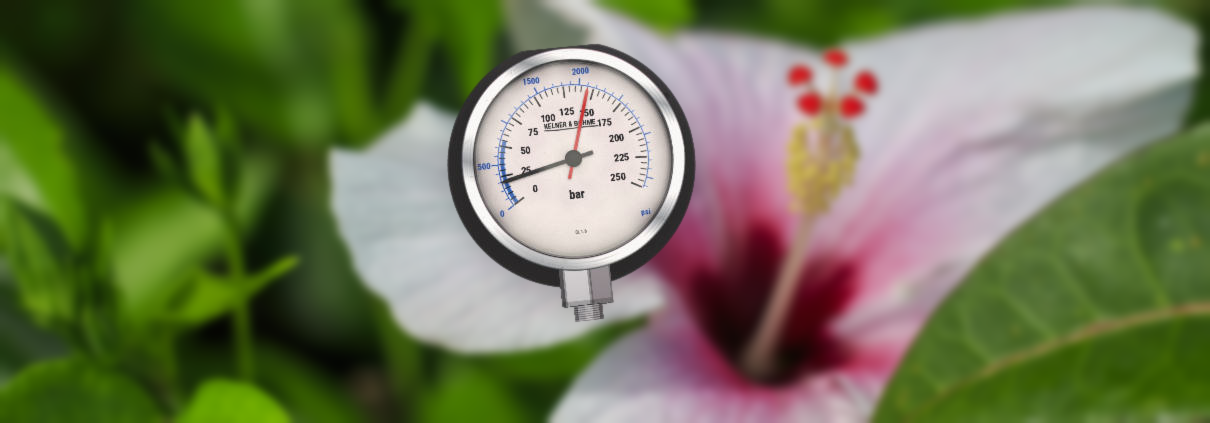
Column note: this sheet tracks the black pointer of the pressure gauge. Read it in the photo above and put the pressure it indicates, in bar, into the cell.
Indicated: 20 bar
